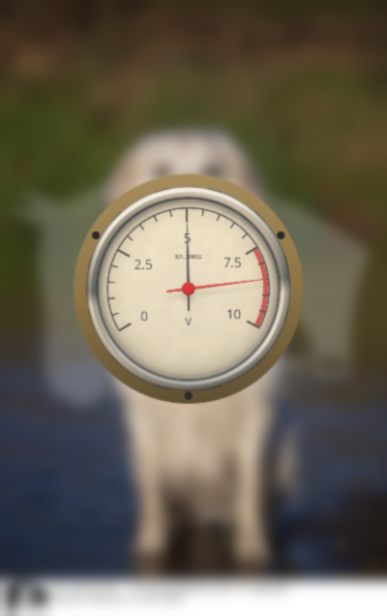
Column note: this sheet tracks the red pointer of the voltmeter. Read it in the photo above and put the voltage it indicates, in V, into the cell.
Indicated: 8.5 V
